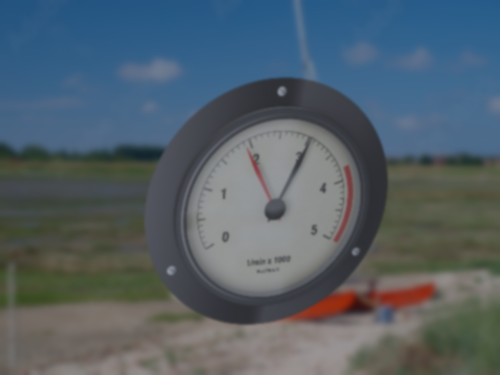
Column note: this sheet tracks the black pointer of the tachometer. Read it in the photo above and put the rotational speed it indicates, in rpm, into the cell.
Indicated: 3000 rpm
